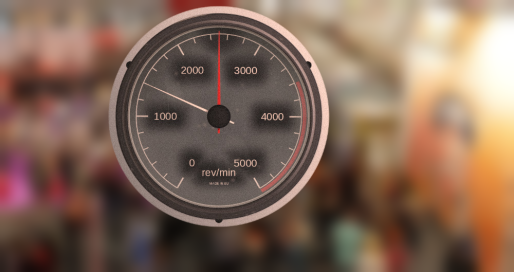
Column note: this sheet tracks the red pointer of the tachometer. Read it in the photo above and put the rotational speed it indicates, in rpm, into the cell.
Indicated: 2500 rpm
